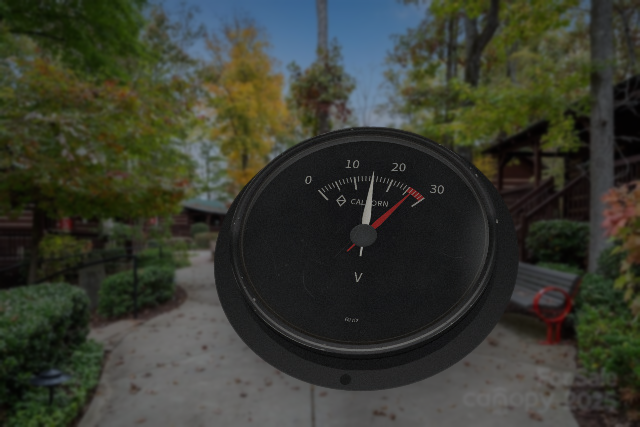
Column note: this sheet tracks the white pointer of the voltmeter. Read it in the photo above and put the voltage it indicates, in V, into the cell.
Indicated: 15 V
